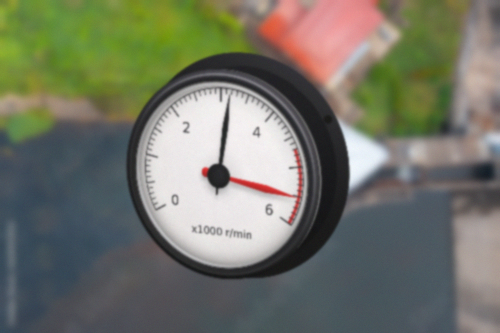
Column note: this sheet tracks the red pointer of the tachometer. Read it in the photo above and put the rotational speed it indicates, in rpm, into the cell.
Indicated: 5500 rpm
